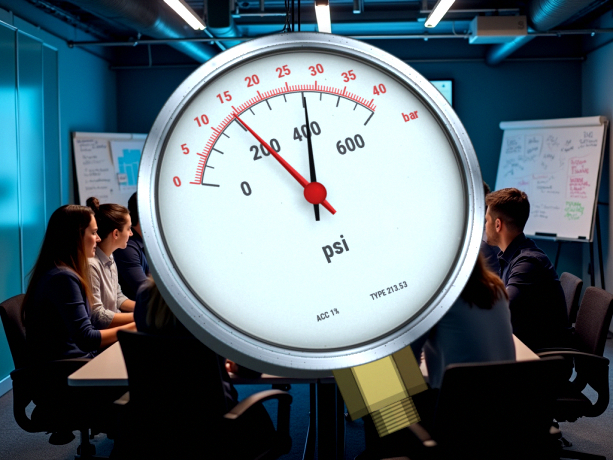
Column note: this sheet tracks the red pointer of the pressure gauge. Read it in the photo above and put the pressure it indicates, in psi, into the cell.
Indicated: 200 psi
